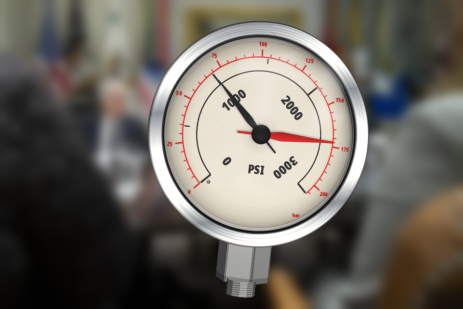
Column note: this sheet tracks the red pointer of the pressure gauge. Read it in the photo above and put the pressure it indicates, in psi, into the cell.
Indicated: 2500 psi
